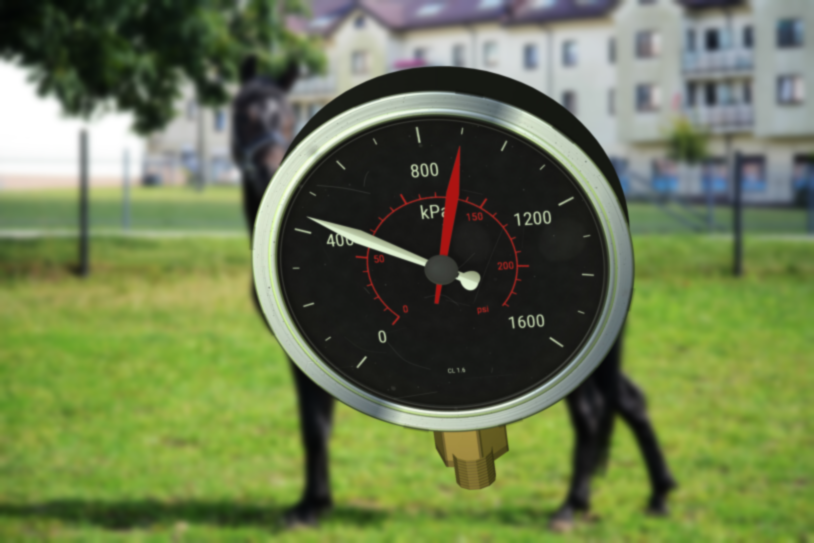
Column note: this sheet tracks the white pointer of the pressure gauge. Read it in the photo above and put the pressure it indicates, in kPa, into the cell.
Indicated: 450 kPa
